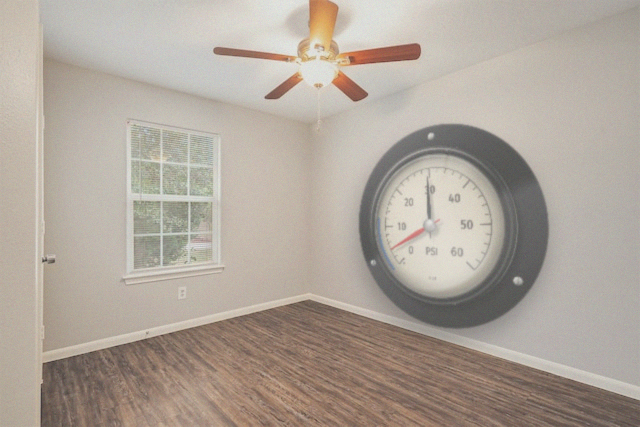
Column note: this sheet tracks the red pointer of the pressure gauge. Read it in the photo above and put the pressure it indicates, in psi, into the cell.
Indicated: 4 psi
